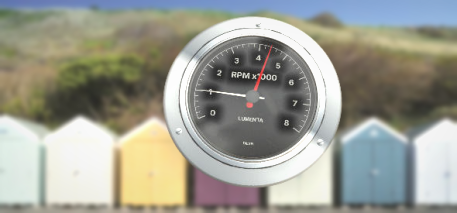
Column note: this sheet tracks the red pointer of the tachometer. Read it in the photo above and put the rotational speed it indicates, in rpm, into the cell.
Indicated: 4400 rpm
